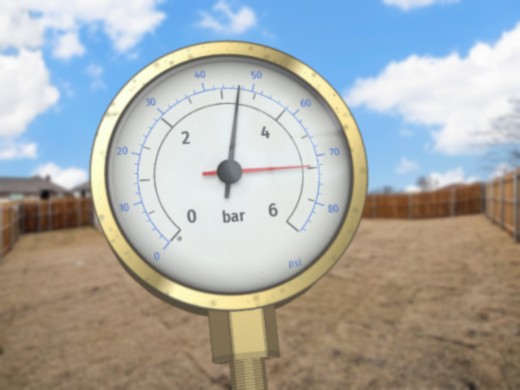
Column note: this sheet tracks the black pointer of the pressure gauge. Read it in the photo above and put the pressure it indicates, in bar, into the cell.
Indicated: 3.25 bar
